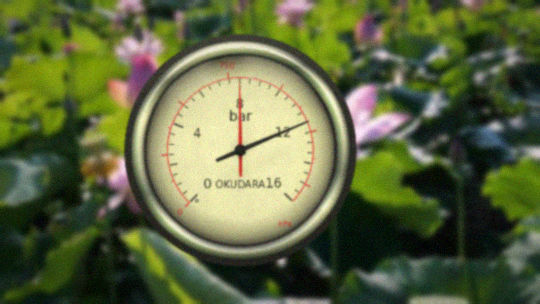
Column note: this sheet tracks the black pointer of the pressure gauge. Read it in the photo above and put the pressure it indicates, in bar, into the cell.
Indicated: 12 bar
